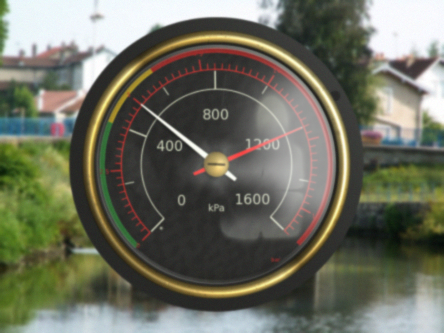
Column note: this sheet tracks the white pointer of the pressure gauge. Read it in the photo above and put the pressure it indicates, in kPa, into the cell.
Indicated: 500 kPa
